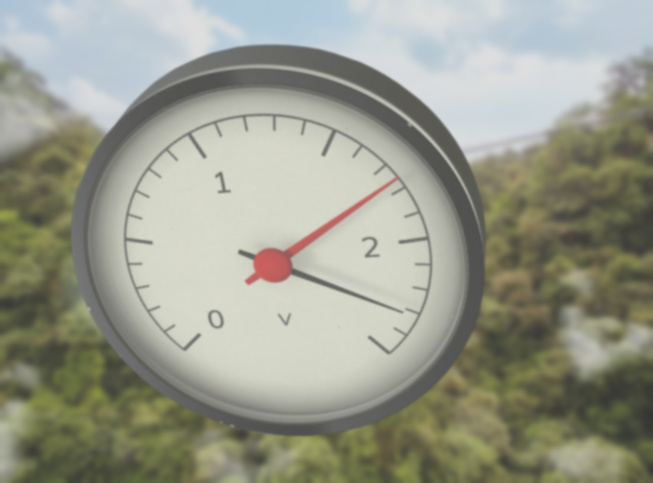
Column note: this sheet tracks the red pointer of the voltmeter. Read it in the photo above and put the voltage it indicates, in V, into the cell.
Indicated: 1.75 V
